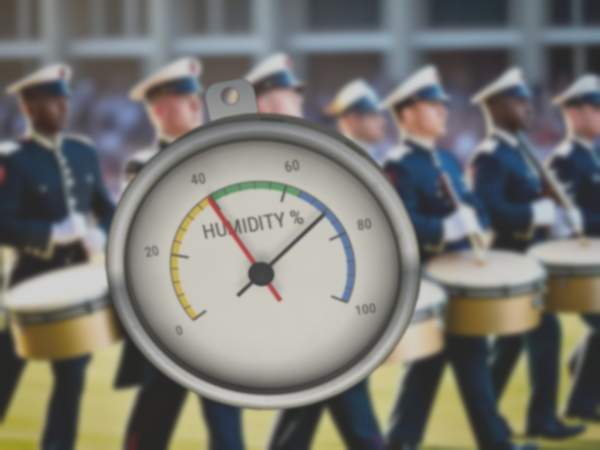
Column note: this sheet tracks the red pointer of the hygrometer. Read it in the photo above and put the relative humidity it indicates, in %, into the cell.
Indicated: 40 %
